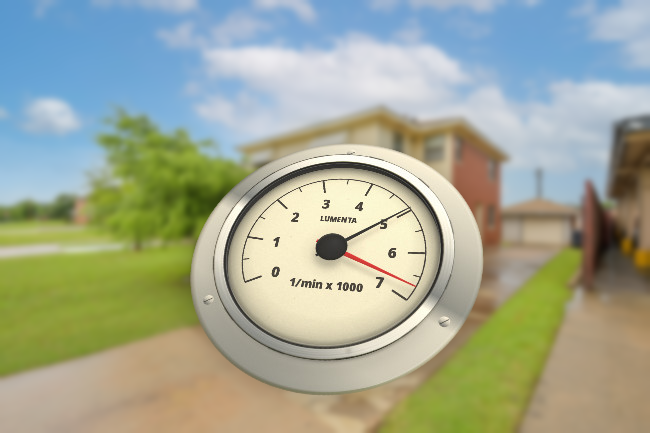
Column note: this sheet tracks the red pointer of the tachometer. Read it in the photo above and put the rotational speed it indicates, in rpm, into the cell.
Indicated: 6750 rpm
